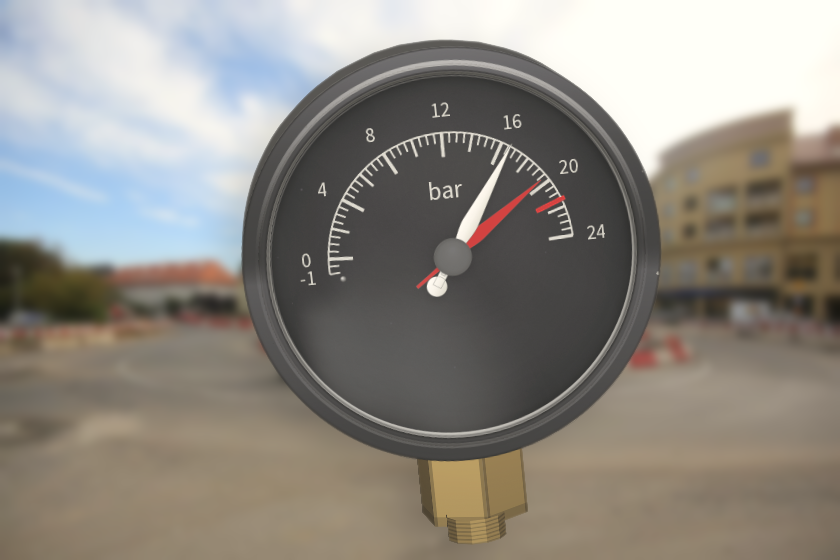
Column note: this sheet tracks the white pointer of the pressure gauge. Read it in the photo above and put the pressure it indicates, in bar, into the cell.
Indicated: 16.5 bar
